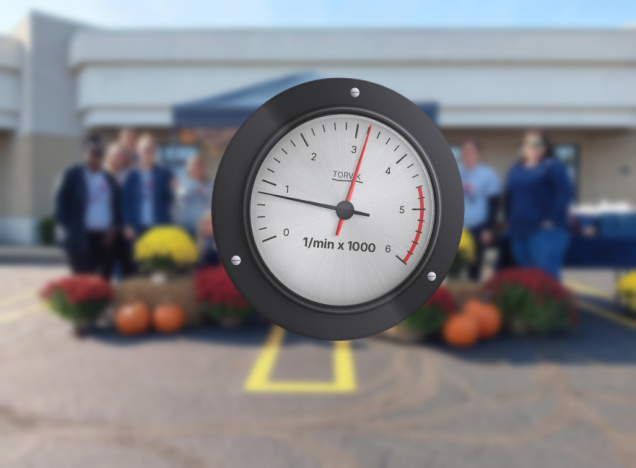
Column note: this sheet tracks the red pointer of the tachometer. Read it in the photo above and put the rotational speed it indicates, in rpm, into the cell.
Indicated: 3200 rpm
